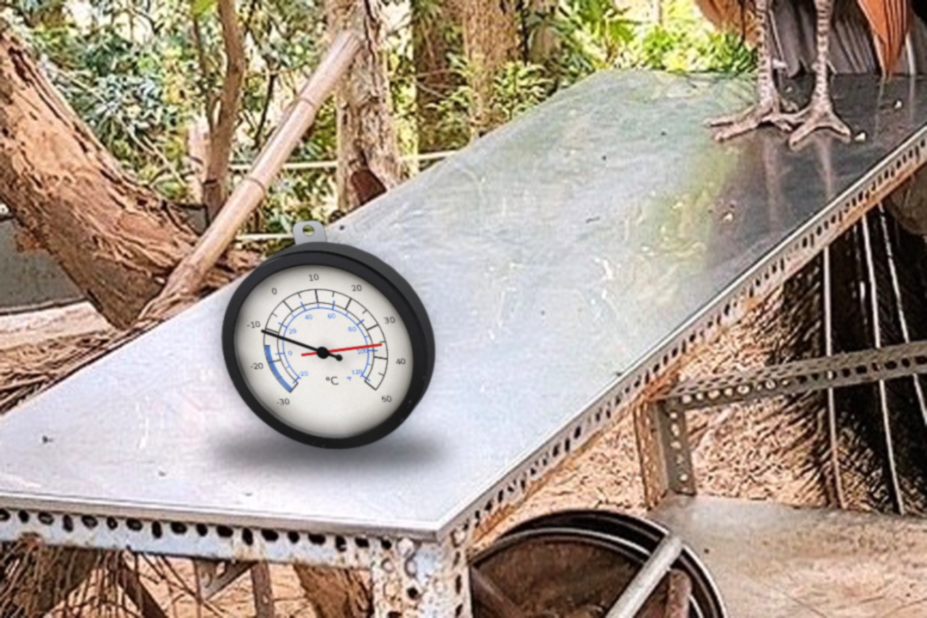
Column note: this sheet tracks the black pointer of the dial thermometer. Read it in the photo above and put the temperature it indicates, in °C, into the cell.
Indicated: -10 °C
